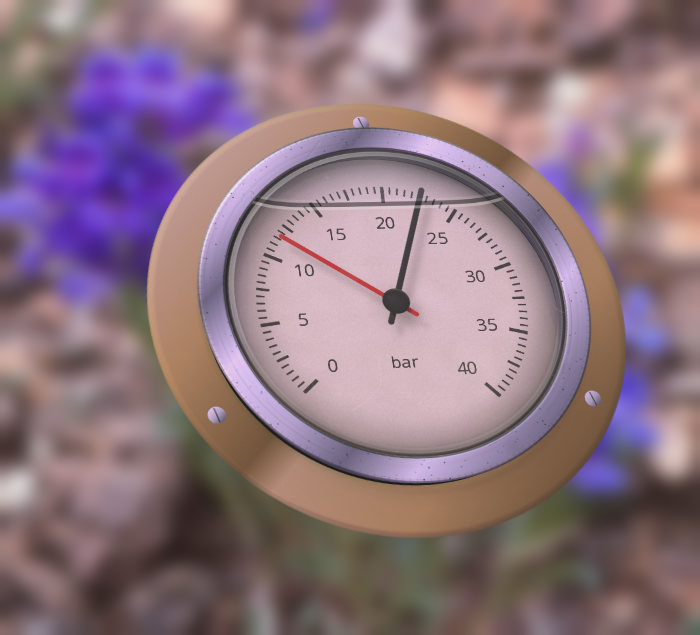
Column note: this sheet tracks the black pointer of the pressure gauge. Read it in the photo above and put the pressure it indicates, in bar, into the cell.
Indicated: 22.5 bar
